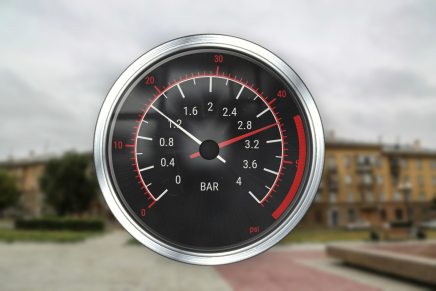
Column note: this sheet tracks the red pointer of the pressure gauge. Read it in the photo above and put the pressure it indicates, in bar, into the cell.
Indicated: 3 bar
